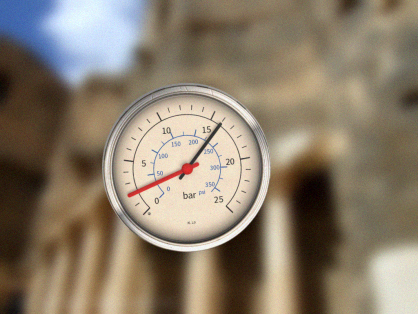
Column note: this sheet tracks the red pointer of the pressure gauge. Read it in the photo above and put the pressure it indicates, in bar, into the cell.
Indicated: 2 bar
